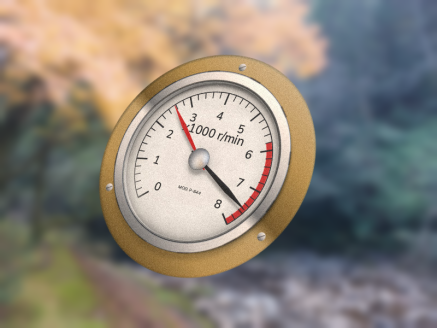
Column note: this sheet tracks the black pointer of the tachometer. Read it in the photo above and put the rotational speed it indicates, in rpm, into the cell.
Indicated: 7500 rpm
